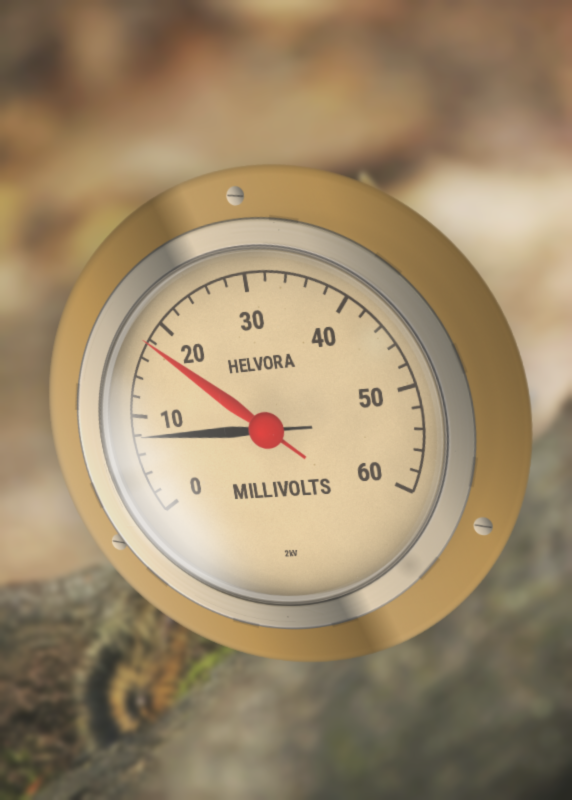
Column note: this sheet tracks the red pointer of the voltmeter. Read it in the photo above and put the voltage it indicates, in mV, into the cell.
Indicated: 18 mV
